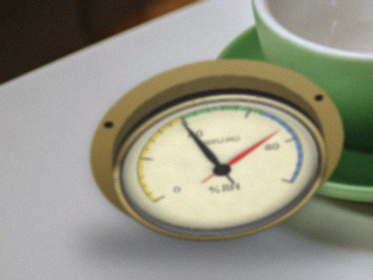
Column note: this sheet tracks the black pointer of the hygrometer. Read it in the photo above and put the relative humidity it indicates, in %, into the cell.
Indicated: 40 %
